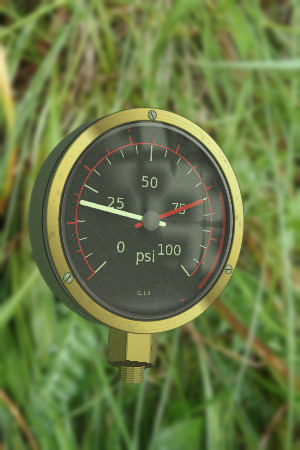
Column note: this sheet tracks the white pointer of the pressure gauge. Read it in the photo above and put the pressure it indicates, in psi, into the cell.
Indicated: 20 psi
